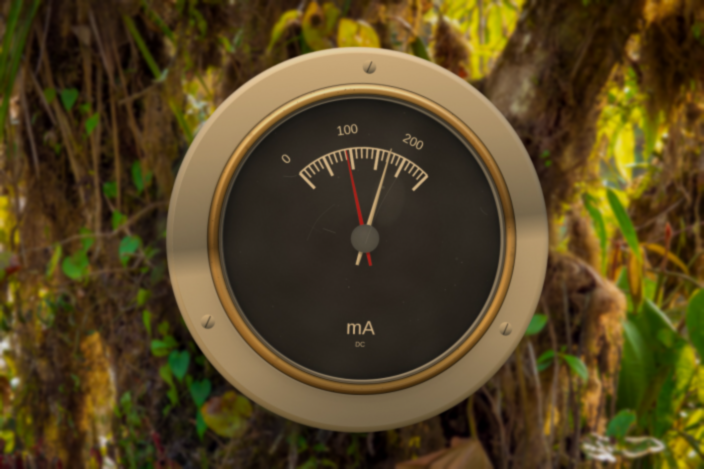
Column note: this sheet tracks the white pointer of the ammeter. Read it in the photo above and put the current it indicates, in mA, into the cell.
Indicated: 170 mA
